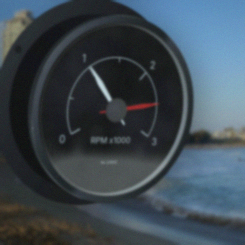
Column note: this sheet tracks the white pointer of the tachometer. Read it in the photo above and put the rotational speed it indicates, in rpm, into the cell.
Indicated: 1000 rpm
